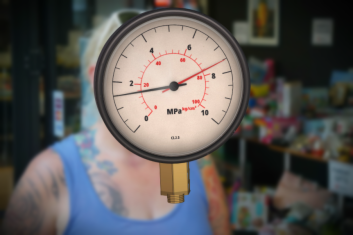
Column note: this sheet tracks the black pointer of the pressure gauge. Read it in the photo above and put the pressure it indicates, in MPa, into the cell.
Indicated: 1.5 MPa
